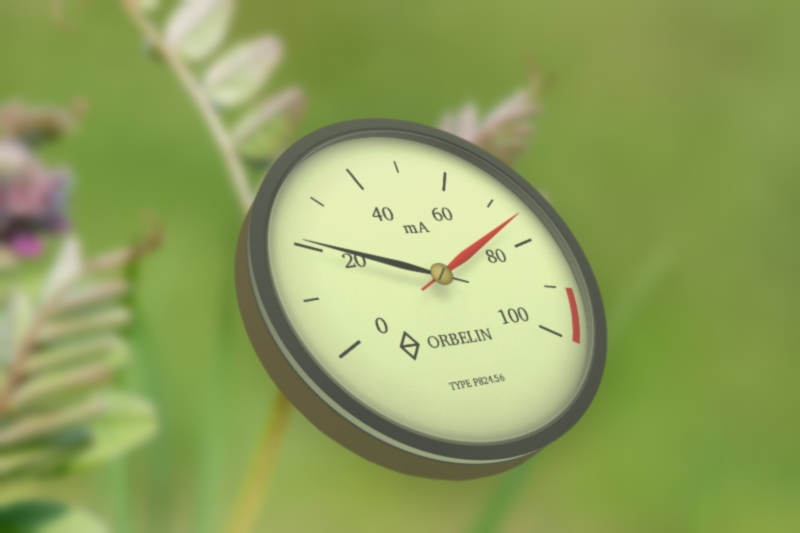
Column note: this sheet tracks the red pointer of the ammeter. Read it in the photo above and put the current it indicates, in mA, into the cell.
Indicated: 75 mA
